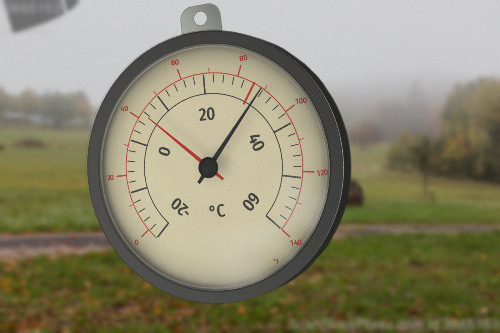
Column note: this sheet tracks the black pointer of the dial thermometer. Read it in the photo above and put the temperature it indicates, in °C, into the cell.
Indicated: 32 °C
